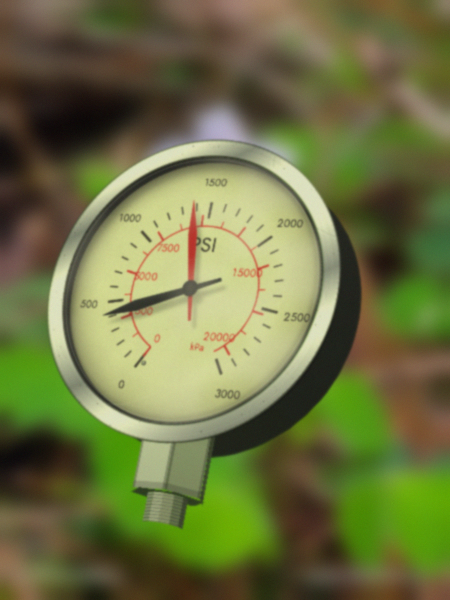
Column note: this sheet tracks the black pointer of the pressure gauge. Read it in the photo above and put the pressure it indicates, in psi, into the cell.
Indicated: 400 psi
